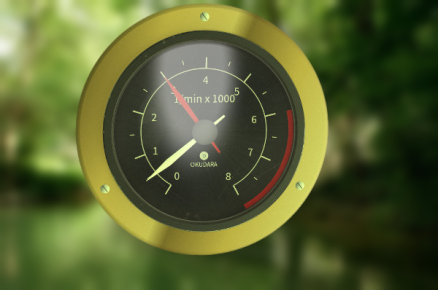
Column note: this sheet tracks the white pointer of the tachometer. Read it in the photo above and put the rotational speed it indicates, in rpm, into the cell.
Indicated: 500 rpm
